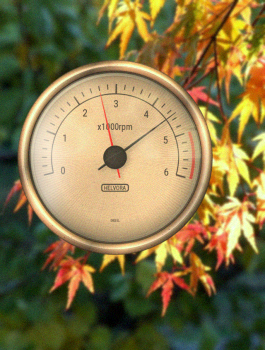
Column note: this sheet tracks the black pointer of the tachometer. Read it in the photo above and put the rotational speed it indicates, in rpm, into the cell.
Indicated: 4500 rpm
